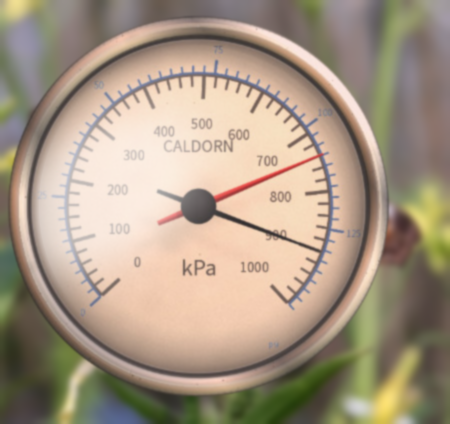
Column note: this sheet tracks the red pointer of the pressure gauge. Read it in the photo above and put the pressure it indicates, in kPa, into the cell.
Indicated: 740 kPa
